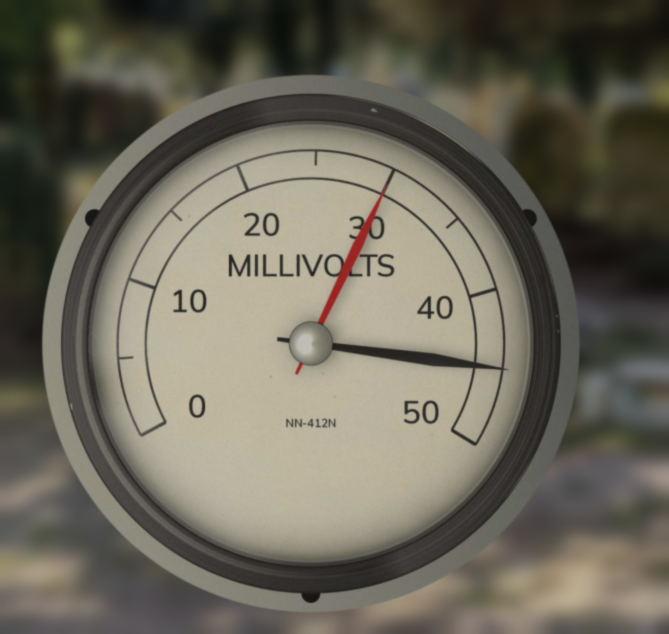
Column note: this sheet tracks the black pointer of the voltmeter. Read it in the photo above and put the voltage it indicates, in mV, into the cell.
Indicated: 45 mV
